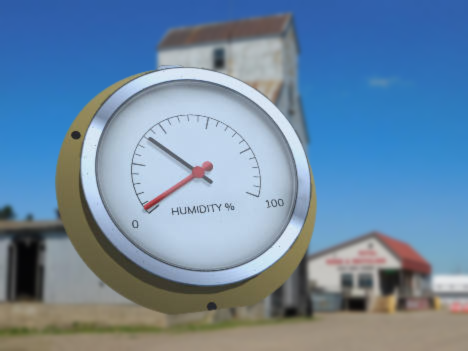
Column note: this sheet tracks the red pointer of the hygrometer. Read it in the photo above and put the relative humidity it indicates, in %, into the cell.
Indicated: 2 %
